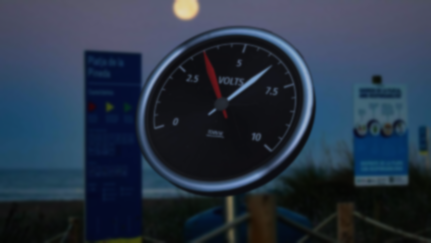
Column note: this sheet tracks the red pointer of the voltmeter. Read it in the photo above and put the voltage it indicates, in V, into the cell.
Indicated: 3.5 V
